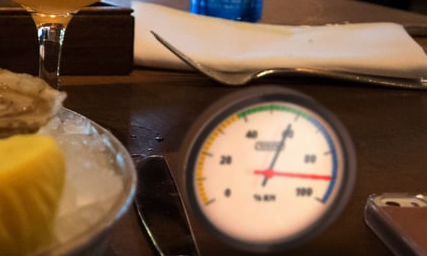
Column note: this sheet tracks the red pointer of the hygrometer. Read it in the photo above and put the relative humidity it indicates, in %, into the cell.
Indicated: 90 %
